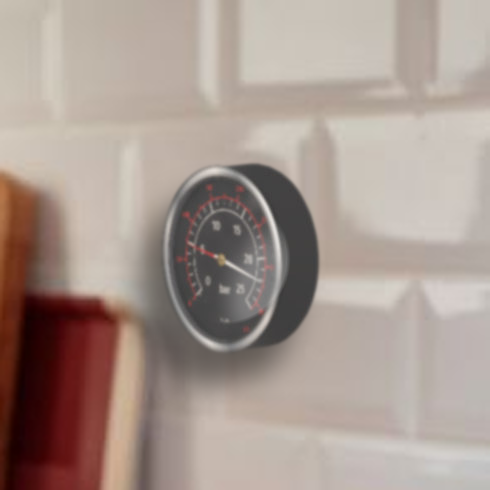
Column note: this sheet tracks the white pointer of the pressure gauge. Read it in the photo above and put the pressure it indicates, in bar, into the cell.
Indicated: 22 bar
